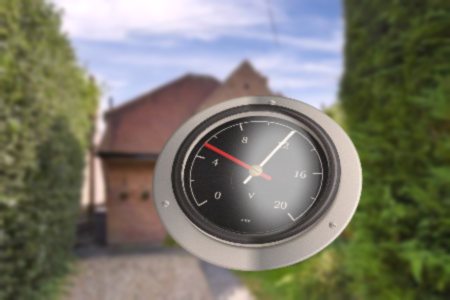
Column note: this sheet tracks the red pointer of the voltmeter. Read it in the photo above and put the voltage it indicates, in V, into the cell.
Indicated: 5 V
